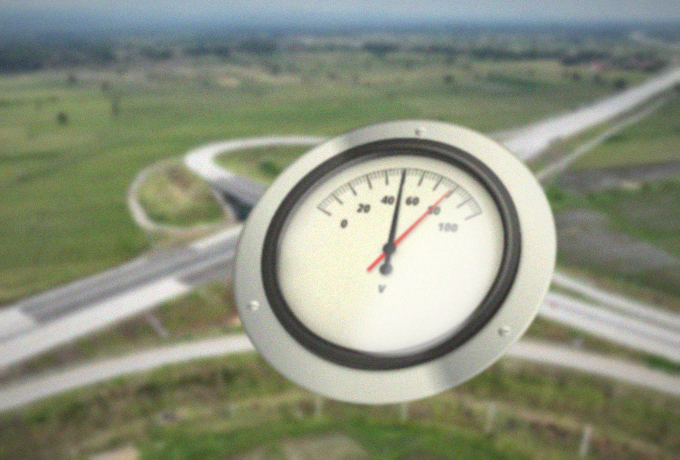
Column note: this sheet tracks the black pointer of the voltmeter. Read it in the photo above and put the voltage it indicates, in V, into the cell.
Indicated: 50 V
